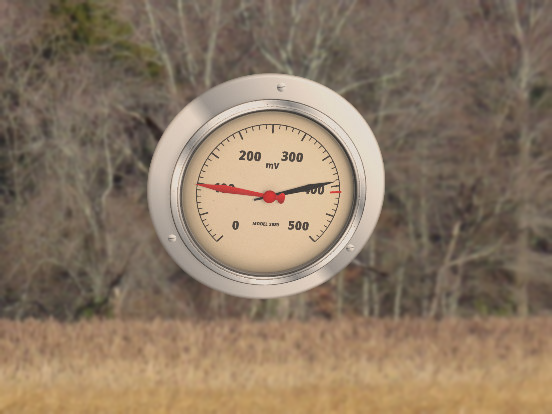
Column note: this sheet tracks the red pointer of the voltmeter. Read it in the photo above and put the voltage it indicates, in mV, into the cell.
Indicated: 100 mV
